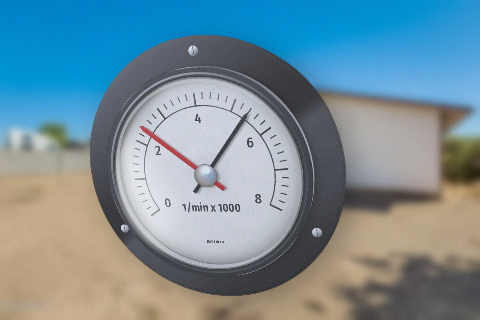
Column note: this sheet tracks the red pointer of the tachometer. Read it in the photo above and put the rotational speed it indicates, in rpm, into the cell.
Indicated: 2400 rpm
